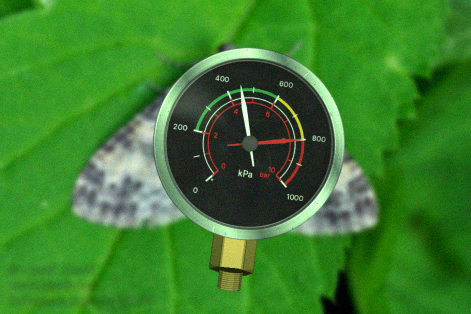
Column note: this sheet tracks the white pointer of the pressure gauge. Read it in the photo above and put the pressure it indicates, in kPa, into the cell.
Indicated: 450 kPa
